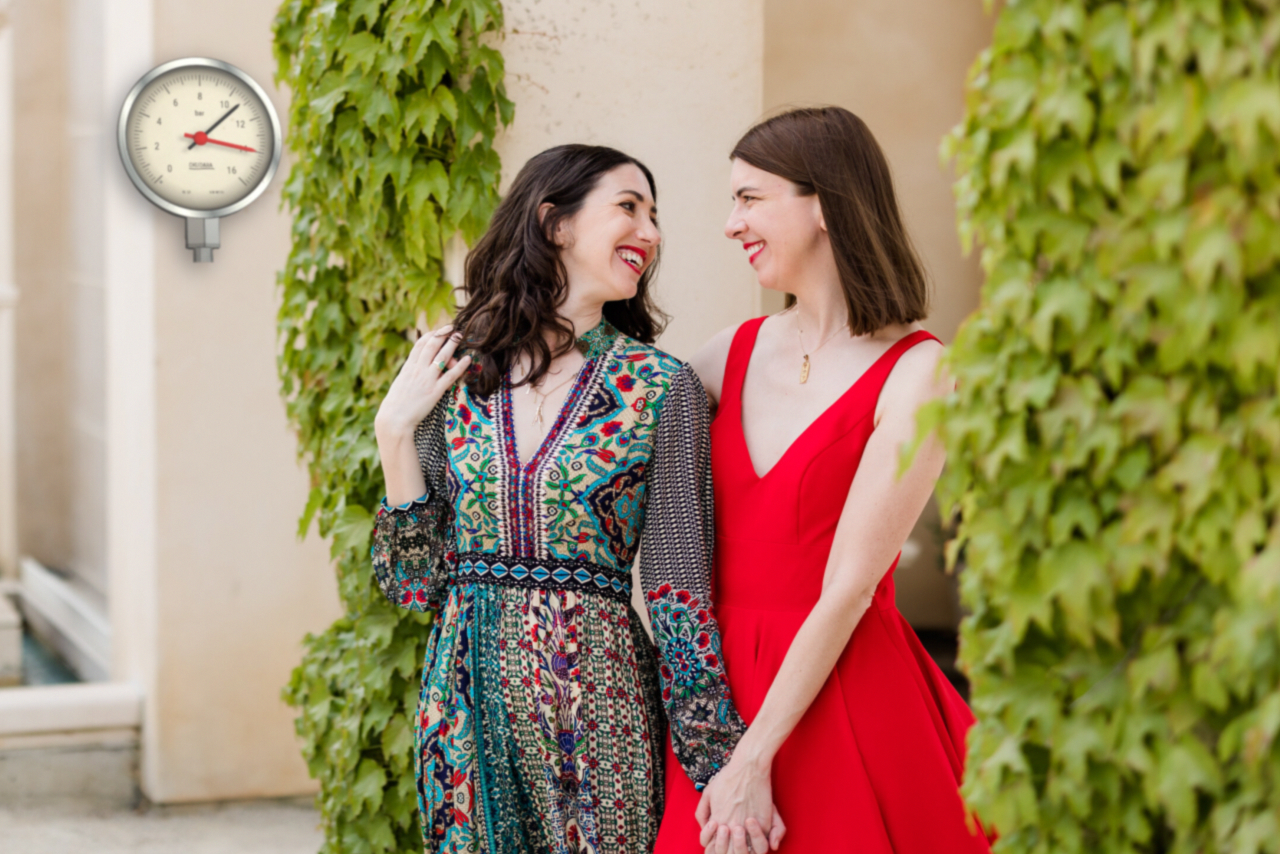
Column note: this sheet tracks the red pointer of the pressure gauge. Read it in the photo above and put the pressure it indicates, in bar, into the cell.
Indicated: 14 bar
